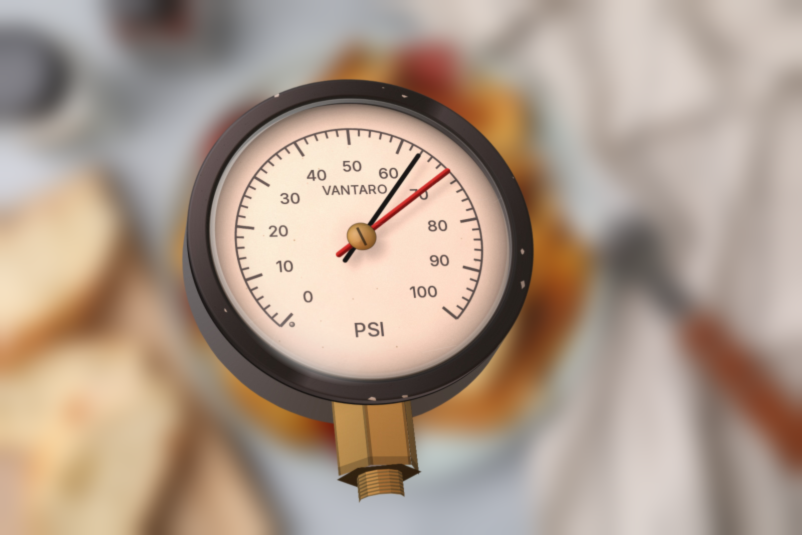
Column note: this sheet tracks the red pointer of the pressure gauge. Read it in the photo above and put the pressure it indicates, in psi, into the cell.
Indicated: 70 psi
